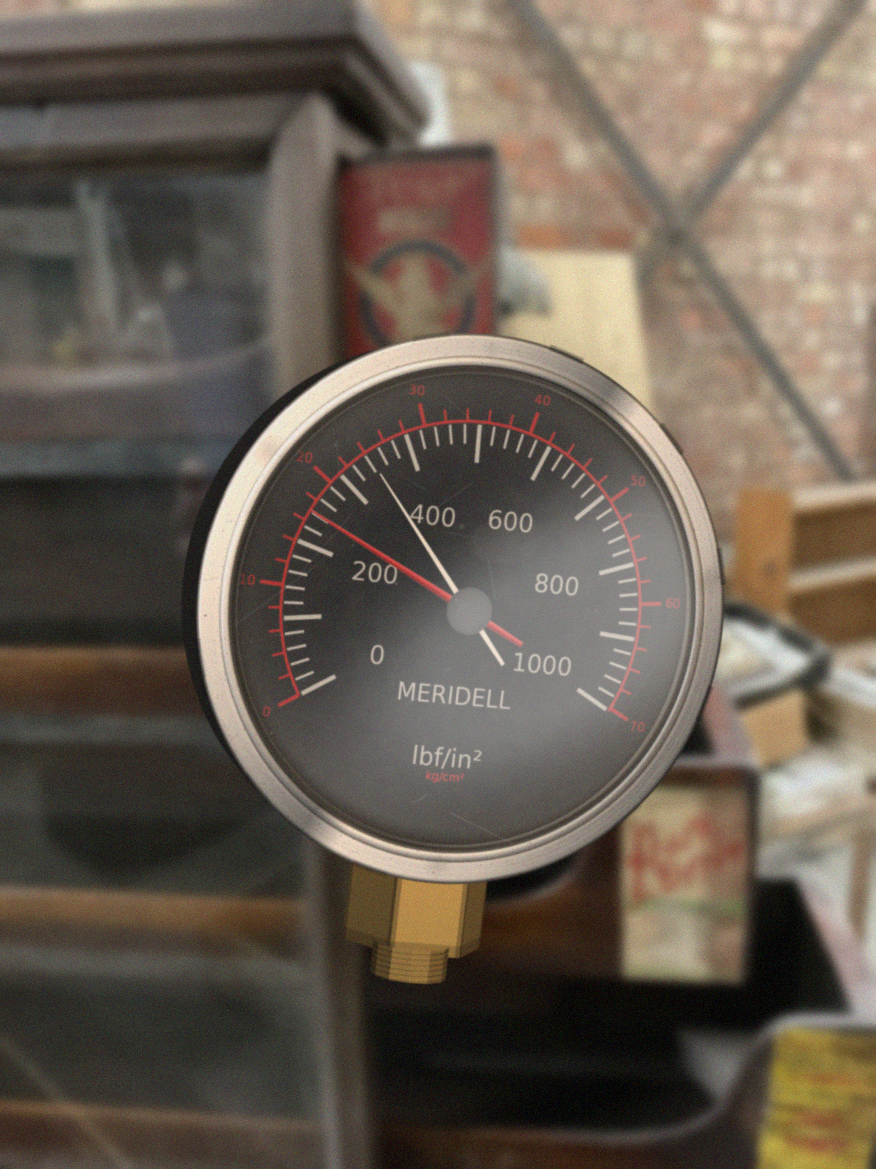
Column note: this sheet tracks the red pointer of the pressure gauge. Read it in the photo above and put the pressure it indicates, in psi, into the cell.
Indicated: 240 psi
